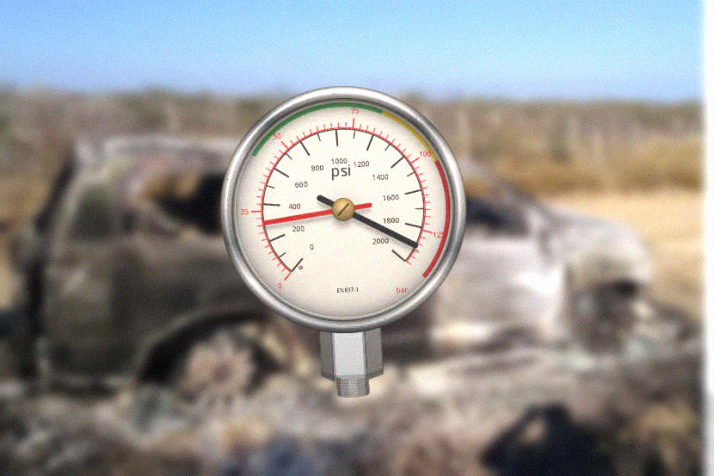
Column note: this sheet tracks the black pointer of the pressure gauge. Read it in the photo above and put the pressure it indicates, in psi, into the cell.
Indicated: 1900 psi
